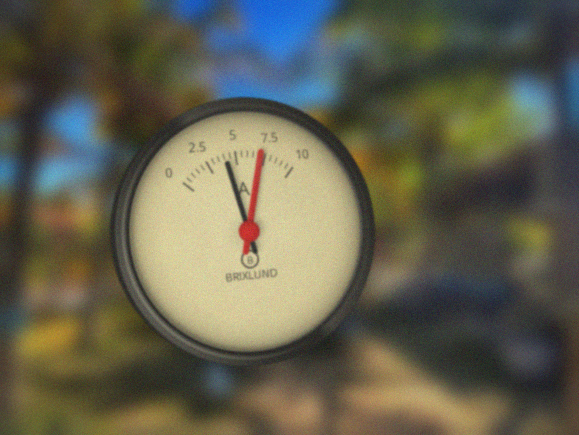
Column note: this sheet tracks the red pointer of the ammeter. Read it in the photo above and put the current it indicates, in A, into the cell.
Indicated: 7 A
